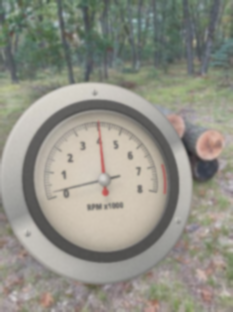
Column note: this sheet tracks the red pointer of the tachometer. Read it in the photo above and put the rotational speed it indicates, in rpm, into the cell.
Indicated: 4000 rpm
